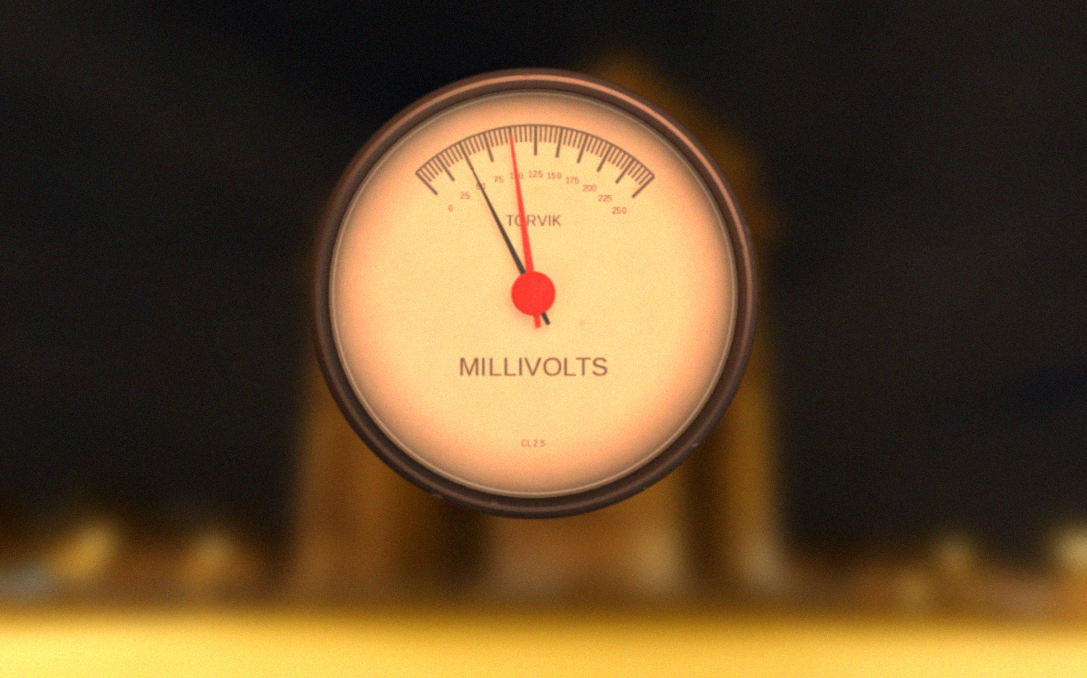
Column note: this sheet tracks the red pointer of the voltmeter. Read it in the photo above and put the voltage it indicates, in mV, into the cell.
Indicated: 100 mV
